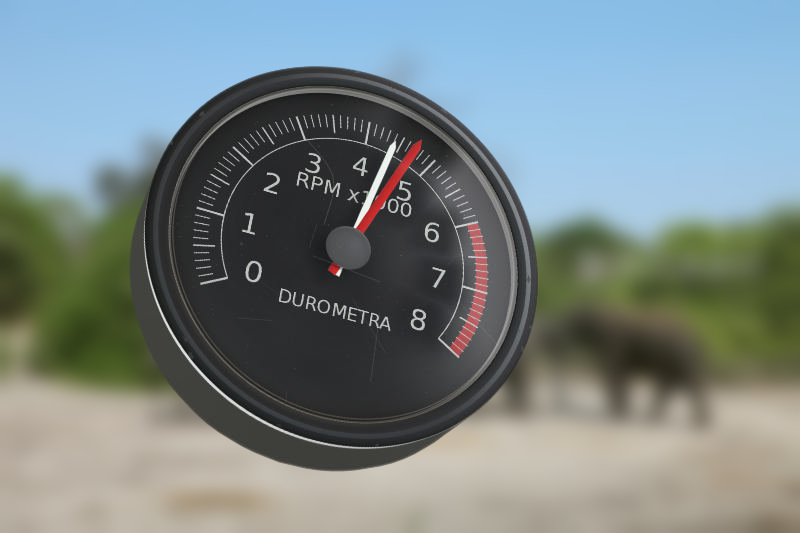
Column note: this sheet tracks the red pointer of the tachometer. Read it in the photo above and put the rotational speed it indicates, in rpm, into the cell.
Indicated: 4700 rpm
